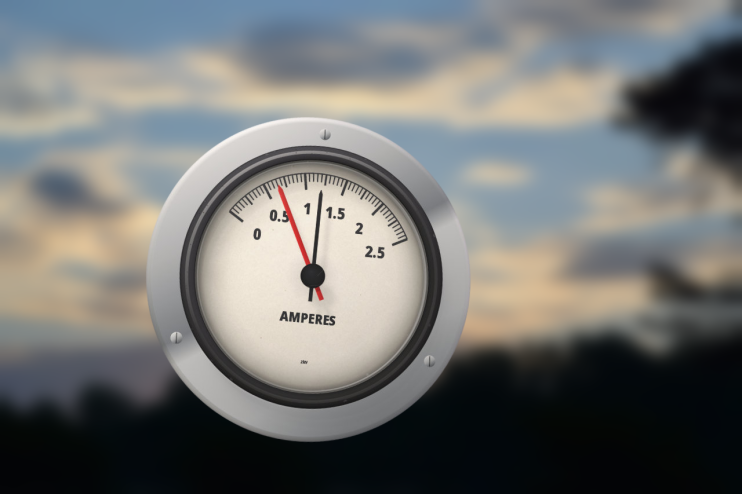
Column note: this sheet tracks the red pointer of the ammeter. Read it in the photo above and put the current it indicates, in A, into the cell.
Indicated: 0.65 A
